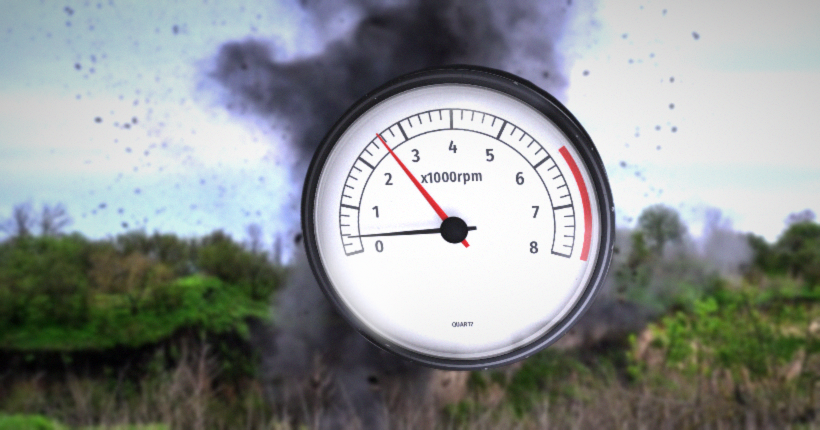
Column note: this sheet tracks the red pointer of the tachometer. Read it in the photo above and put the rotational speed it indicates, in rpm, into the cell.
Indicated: 2600 rpm
